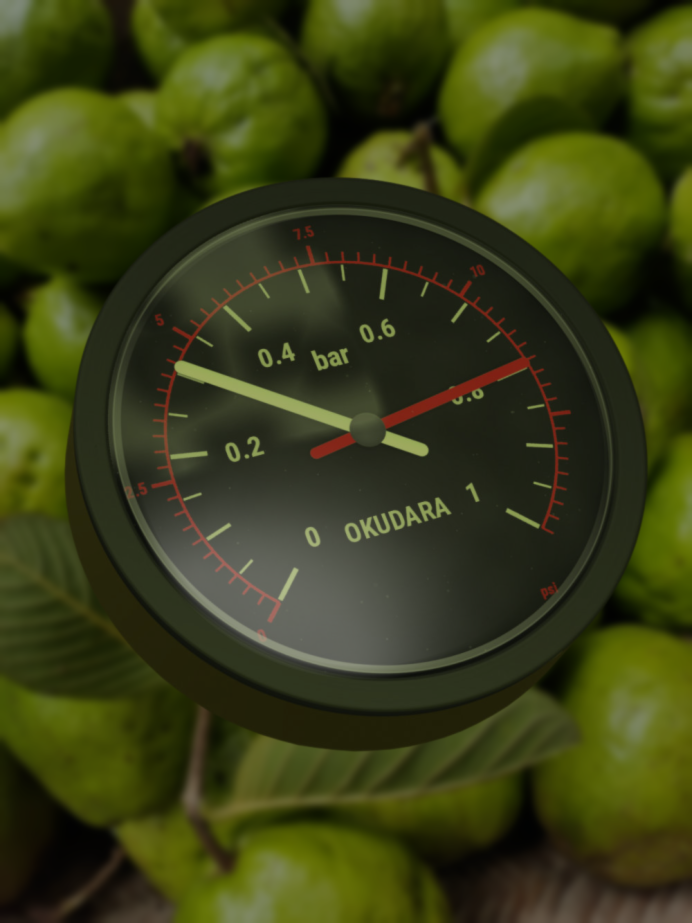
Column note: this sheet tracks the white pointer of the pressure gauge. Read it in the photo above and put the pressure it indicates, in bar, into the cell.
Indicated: 0.3 bar
